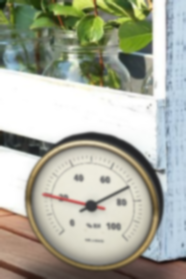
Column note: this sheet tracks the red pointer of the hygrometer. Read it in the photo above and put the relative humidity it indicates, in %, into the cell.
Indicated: 20 %
